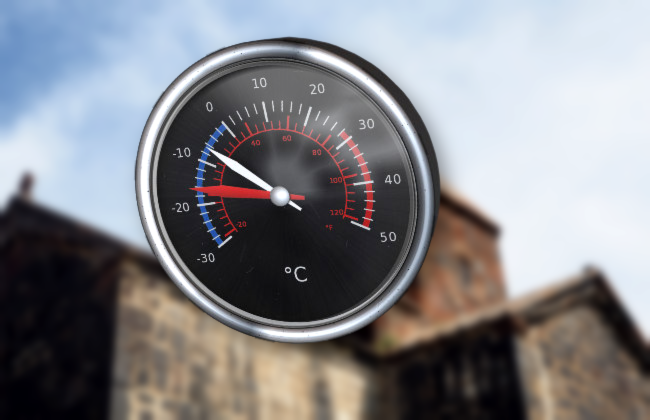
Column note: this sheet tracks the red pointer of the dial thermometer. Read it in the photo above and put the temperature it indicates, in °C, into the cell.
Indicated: -16 °C
